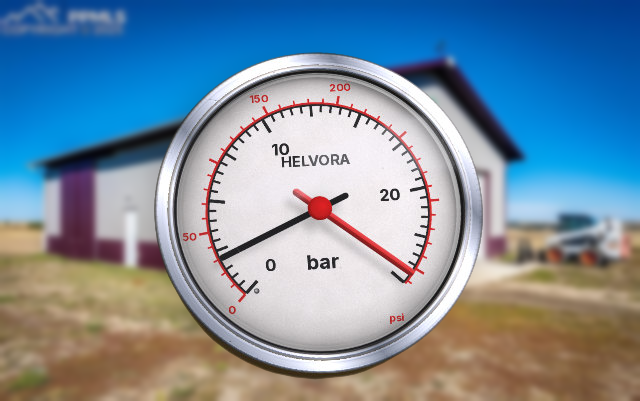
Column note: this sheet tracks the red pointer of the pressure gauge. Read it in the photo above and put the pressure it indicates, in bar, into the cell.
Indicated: 24.5 bar
